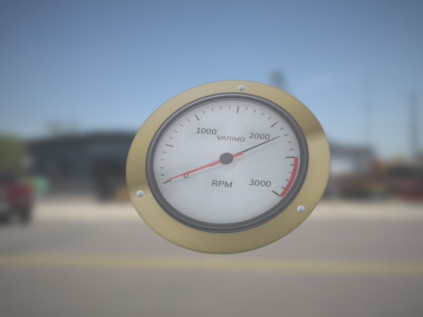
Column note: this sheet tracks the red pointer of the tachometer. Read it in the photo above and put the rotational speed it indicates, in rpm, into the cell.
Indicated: 0 rpm
